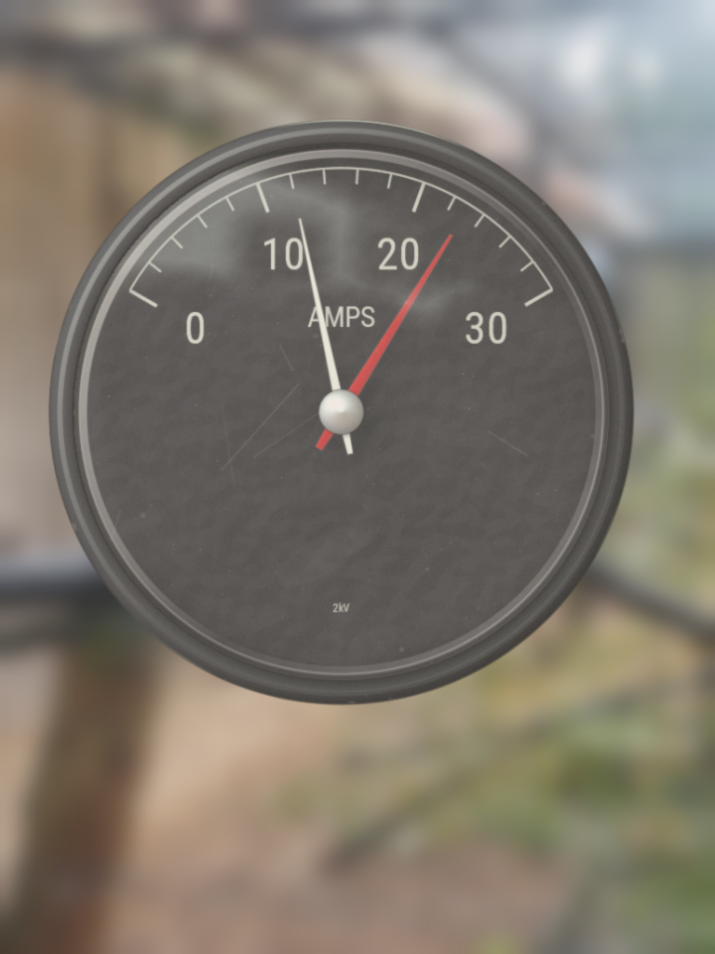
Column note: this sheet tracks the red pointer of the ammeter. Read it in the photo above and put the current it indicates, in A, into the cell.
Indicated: 23 A
